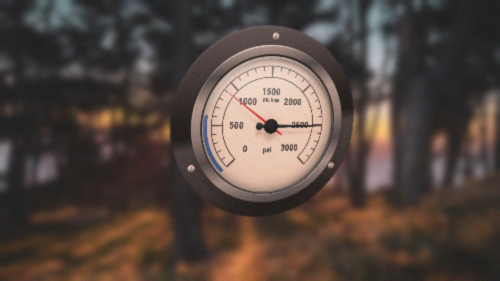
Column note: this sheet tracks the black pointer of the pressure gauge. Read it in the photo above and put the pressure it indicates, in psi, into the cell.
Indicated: 2500 psi
